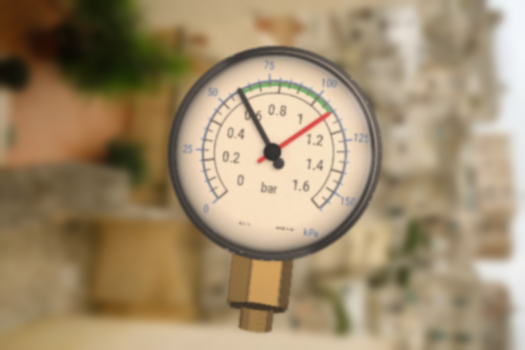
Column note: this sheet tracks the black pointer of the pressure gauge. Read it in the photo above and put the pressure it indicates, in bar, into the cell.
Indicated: 0.6 bar
